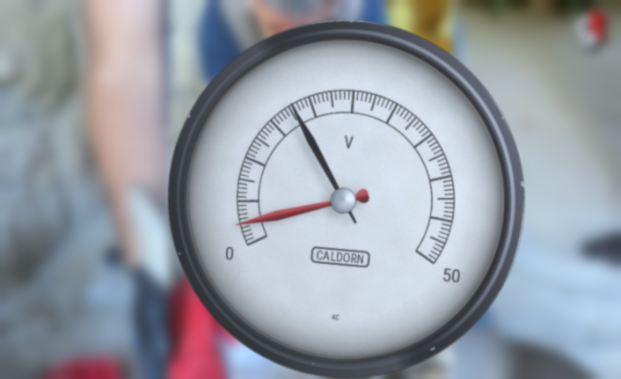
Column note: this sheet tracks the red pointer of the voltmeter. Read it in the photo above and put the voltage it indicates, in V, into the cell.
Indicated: 2.5 V
